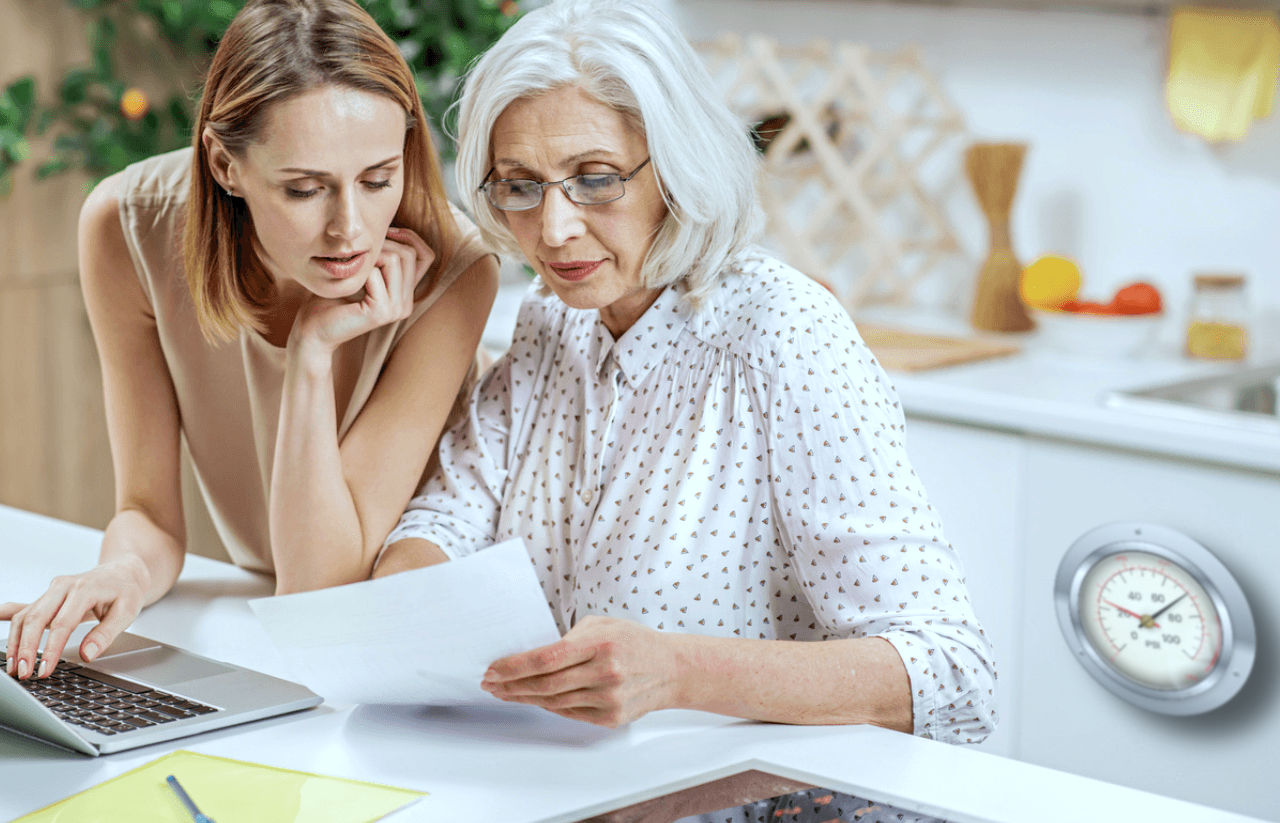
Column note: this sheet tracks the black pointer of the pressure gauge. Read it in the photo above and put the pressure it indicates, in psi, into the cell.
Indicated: 70 psi
